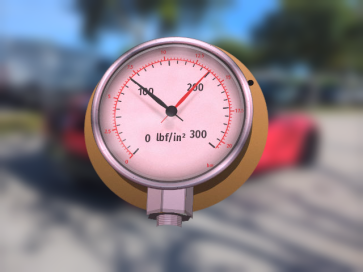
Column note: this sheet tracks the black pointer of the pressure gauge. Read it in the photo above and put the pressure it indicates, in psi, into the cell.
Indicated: 100 psi
